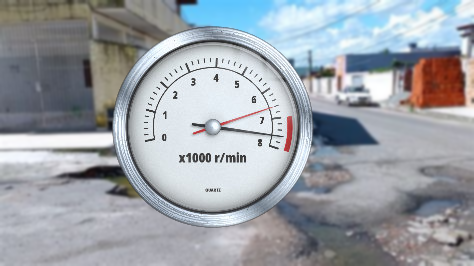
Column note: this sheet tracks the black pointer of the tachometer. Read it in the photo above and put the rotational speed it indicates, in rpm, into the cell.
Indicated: 7600 rpm
